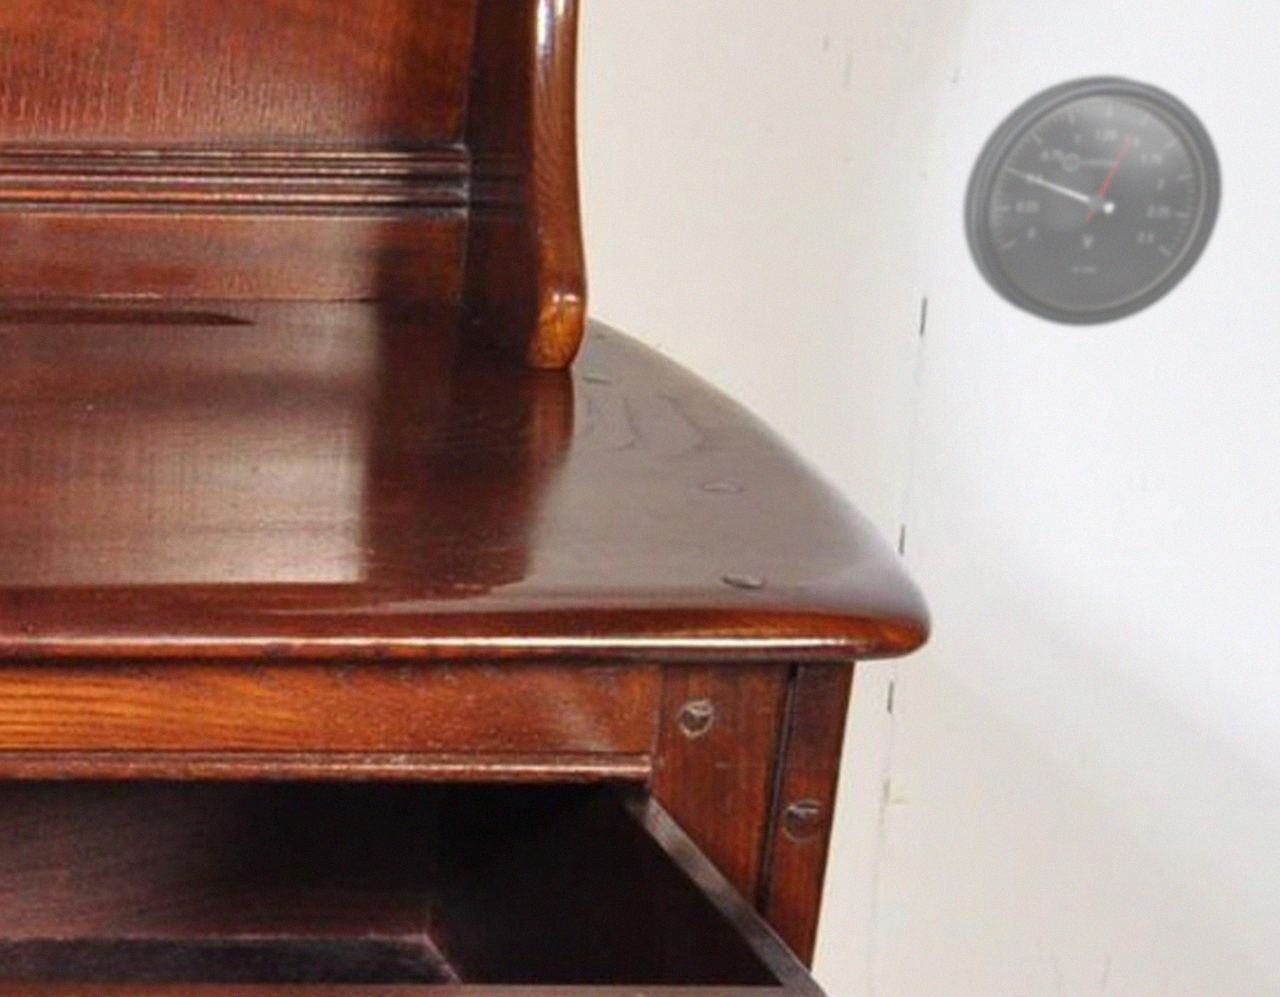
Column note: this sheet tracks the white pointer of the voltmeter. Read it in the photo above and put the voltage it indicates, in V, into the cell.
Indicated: 0.5 V
